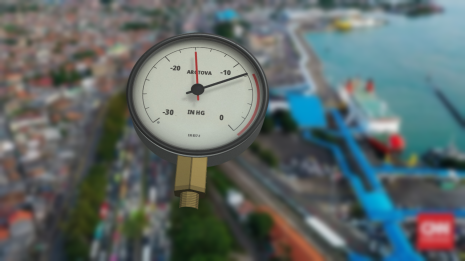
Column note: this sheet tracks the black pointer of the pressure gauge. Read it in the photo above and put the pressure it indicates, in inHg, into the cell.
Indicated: -8 inHg
